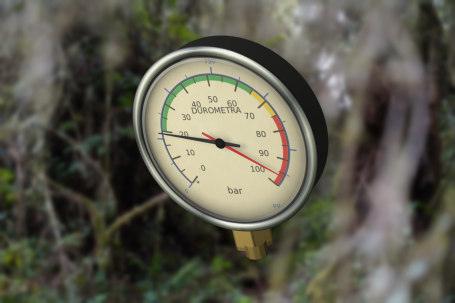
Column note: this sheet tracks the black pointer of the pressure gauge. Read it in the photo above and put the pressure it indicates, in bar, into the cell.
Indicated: 20 bar
